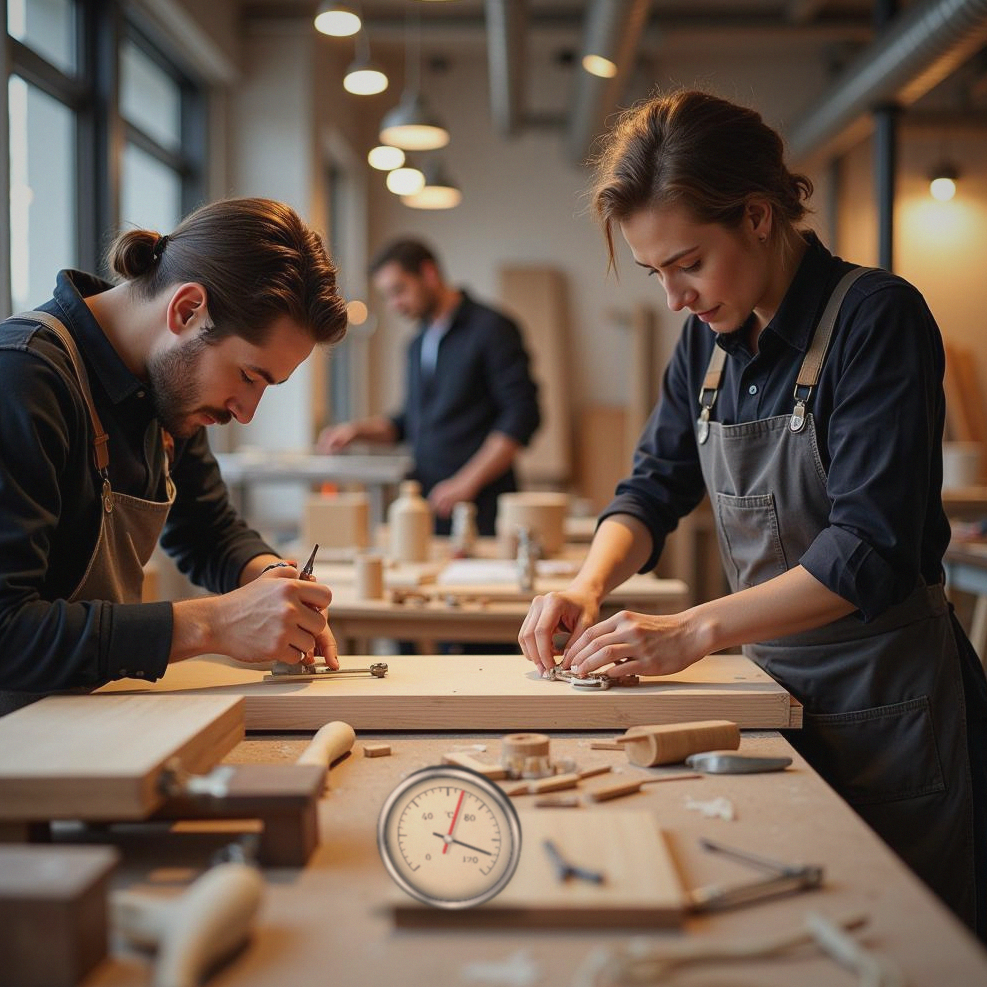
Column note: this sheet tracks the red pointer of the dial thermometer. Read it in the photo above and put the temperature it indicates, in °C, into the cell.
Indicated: 68 °C
